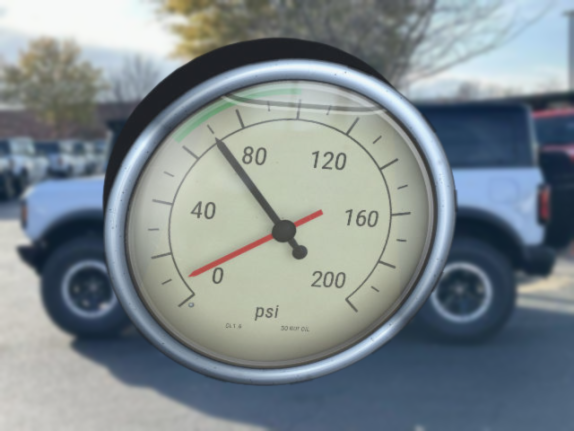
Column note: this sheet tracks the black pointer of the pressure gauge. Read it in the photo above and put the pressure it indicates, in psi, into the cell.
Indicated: 70 psi
